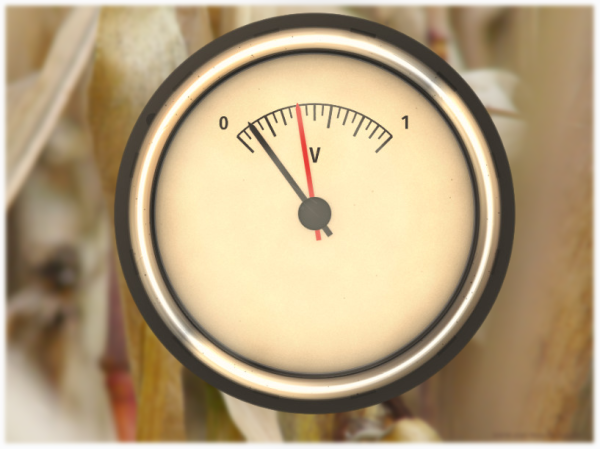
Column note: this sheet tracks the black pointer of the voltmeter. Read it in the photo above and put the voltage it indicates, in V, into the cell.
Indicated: 0.1 V
